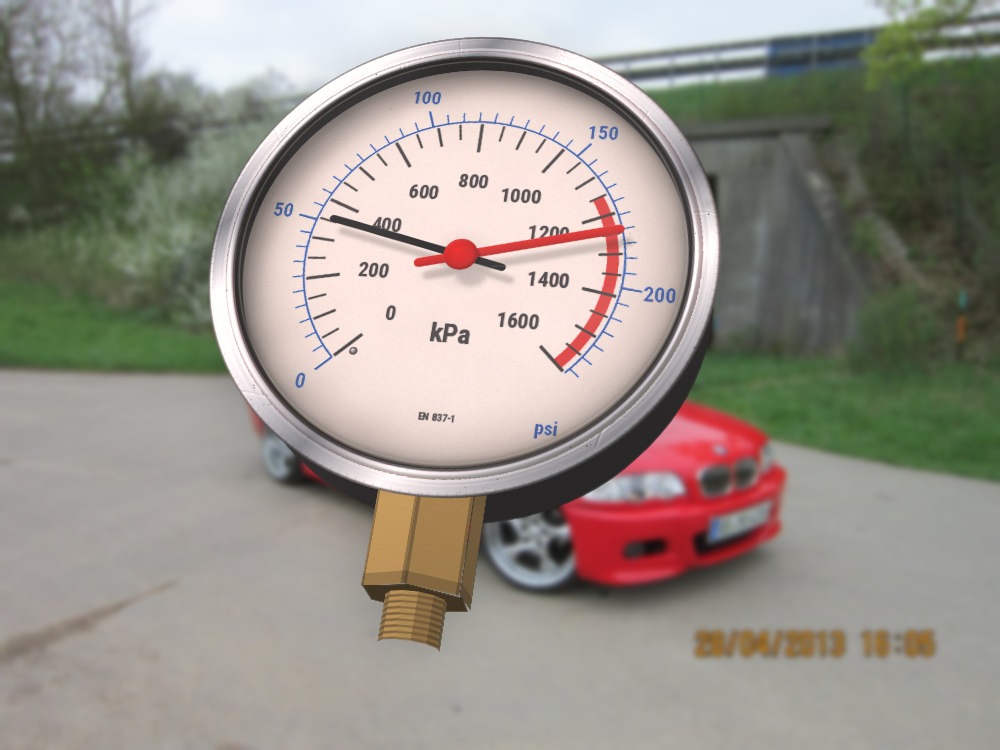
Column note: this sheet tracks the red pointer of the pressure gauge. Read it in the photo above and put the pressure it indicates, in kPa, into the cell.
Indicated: 1250 kPa
